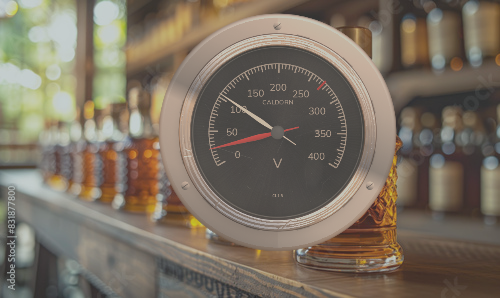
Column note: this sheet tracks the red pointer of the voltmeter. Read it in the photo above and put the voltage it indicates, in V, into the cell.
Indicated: 25 V
